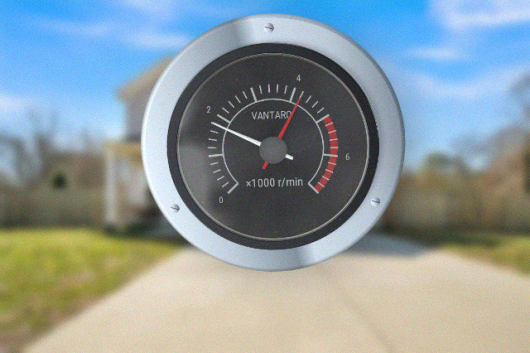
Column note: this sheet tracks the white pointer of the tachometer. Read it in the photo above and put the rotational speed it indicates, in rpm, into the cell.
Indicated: 1800 rpm
